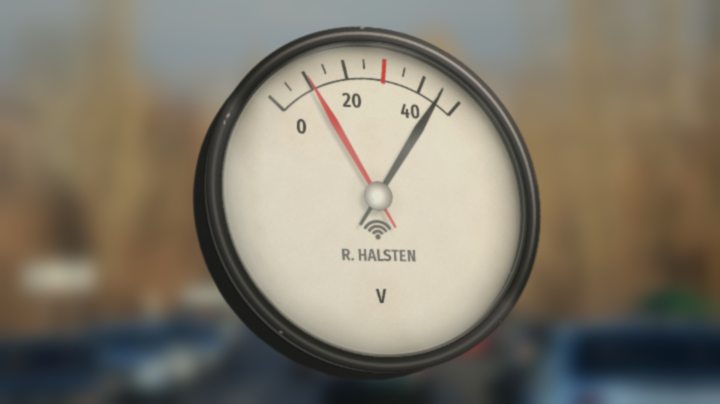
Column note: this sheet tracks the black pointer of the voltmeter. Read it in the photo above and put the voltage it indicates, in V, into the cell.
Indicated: 45 V
